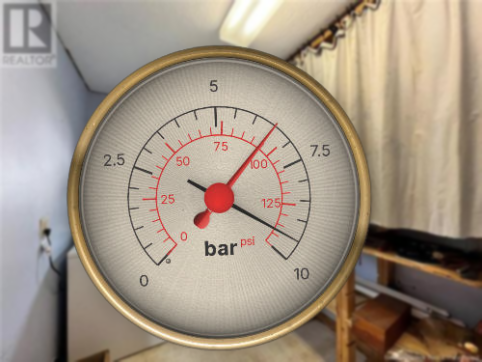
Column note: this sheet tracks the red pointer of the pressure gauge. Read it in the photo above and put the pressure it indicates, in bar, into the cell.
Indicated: 6.5 bar
